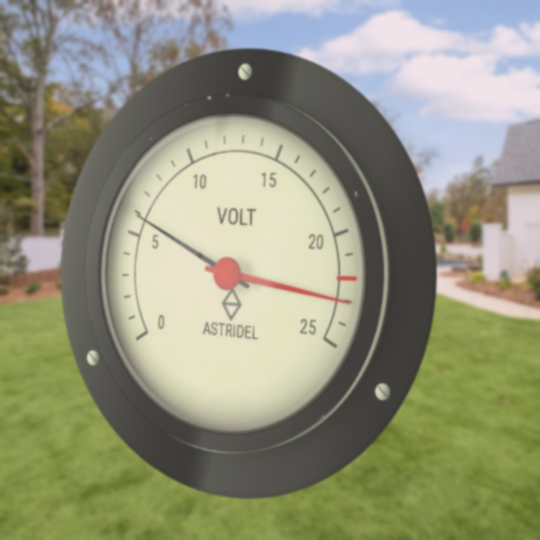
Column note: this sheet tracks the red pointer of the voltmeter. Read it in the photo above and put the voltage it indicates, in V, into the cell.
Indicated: 23 V
